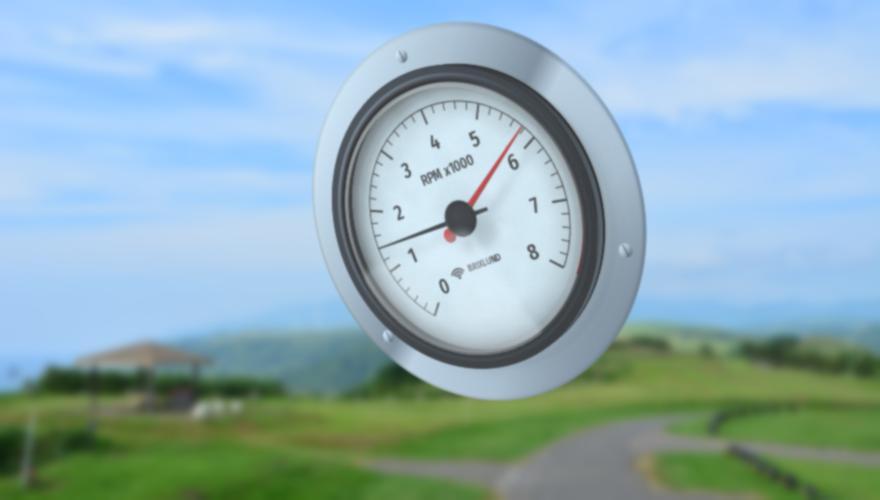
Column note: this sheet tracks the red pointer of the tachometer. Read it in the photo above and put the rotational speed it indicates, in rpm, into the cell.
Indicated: 5800 rpm
